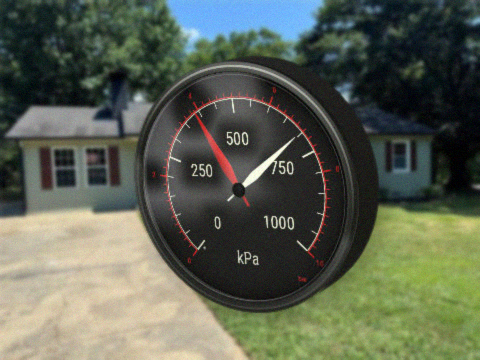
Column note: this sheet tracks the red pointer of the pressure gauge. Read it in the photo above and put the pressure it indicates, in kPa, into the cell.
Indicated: 400 kPa
